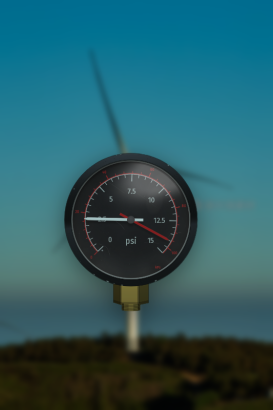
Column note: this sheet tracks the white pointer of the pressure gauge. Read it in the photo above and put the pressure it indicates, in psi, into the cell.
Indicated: 2.5 psi
